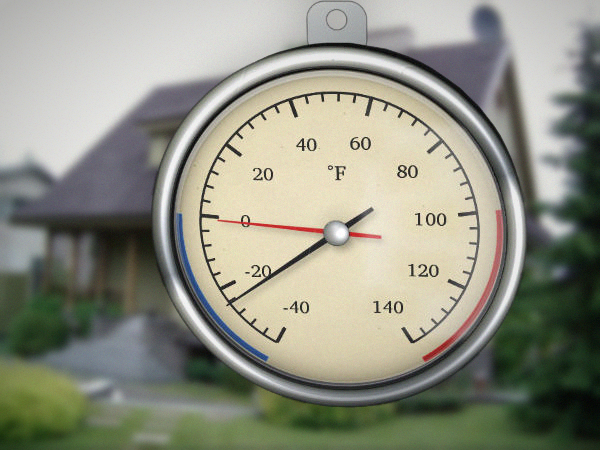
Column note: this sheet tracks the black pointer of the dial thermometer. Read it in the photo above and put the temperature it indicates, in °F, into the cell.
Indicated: -24 °F
